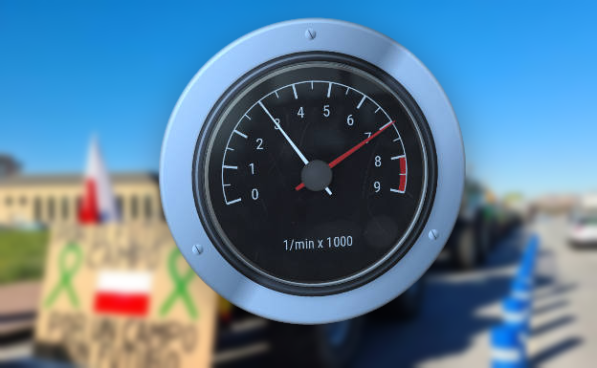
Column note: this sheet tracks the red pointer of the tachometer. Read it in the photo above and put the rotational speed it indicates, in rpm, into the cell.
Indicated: 7000 rpm
